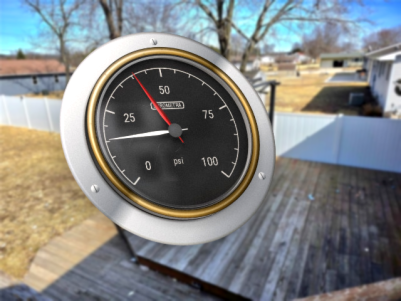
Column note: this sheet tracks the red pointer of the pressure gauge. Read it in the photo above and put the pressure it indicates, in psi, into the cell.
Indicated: 40 psi
